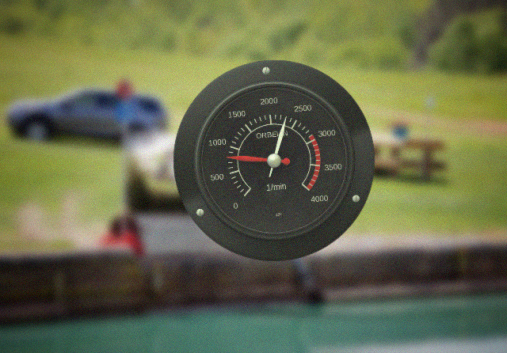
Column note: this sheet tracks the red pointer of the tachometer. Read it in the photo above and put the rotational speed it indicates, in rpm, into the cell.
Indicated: 800 rpm
